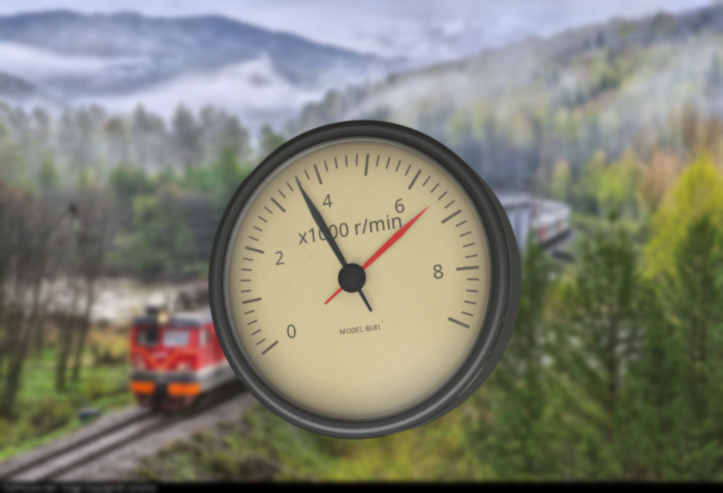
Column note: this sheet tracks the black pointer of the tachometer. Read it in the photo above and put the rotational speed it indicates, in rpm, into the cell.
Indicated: 3600 rpm
